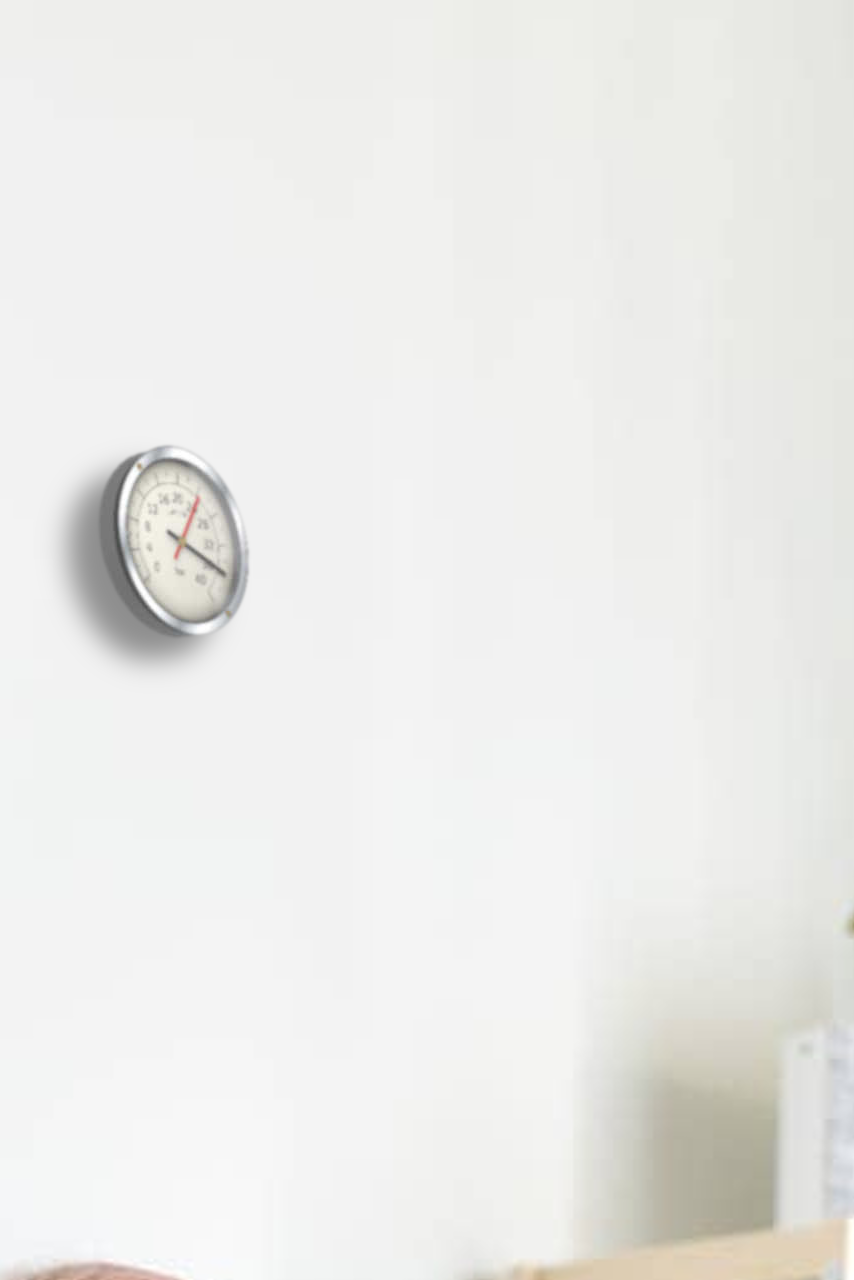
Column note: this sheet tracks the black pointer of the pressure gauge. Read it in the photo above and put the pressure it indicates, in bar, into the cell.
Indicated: 36 bar
